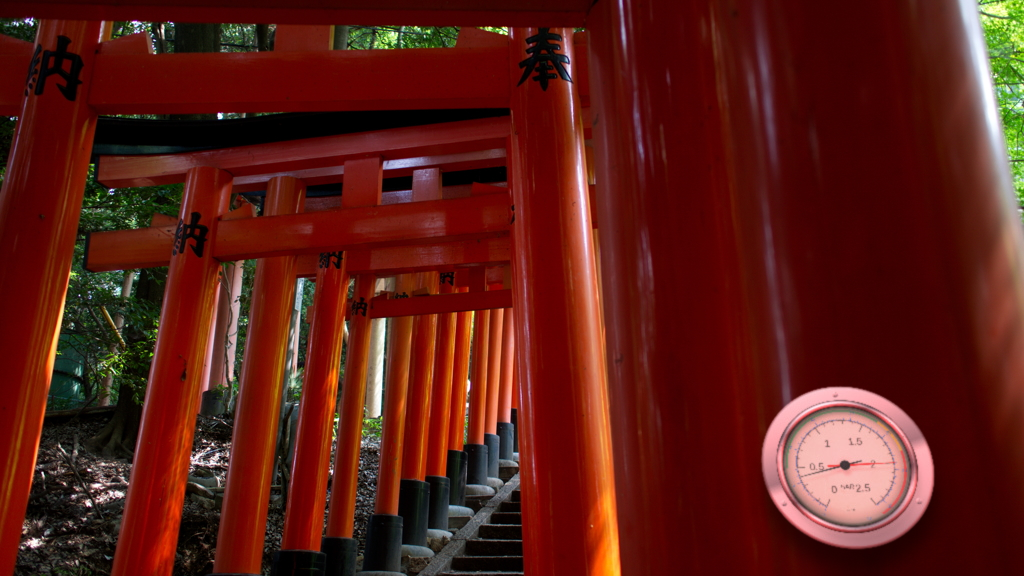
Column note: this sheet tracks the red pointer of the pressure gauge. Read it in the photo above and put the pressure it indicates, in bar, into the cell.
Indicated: 2 bar
